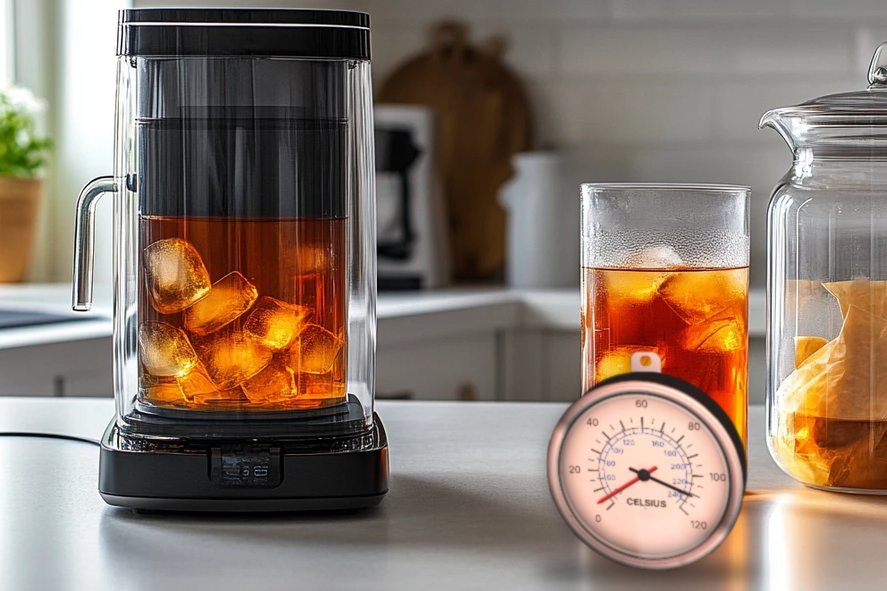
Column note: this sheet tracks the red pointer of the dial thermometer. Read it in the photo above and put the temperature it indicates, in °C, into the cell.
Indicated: 5 °C
